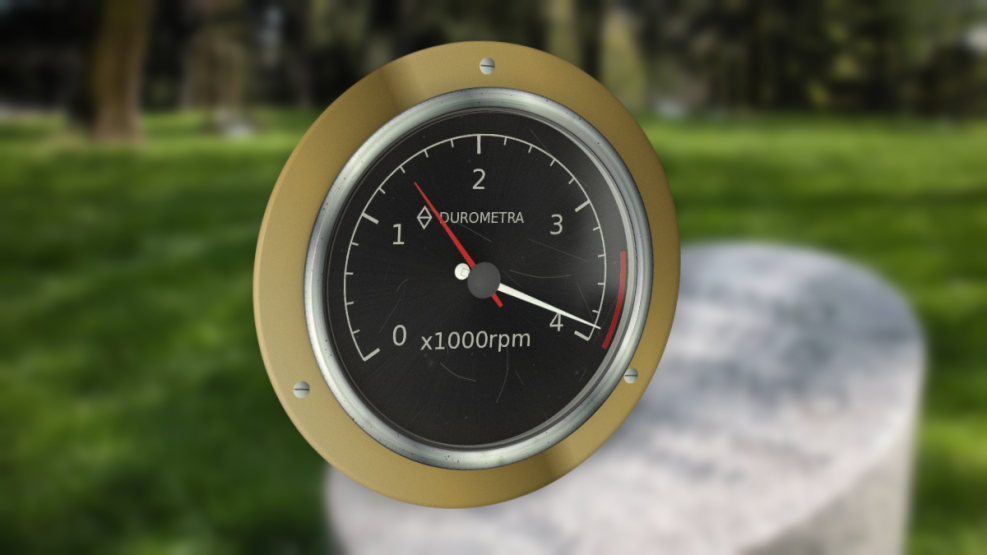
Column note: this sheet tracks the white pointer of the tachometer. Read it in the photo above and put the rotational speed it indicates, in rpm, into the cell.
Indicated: 3900 rpm
